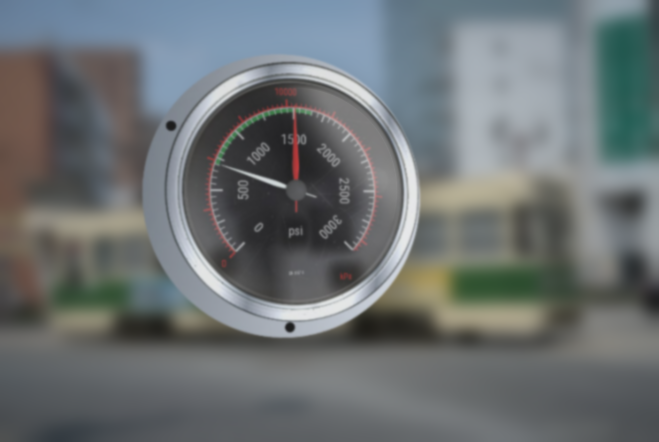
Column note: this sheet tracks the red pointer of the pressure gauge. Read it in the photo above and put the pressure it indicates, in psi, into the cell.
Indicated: 1500 psi
